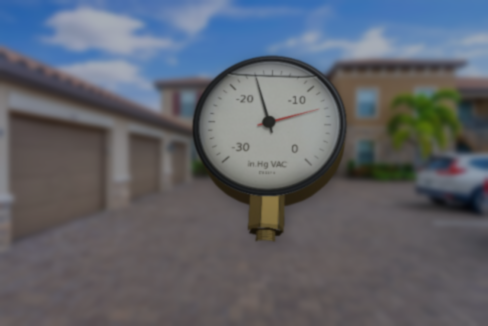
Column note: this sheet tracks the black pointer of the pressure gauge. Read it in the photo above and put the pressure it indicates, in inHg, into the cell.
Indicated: -17 inHg
